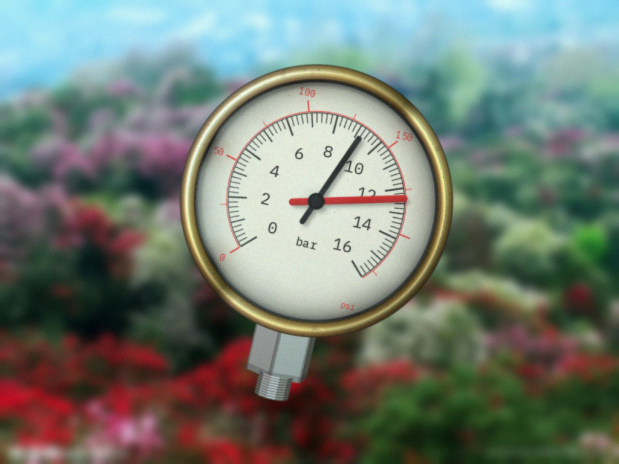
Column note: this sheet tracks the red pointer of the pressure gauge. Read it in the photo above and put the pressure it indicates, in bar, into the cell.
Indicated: 12.4 bar
